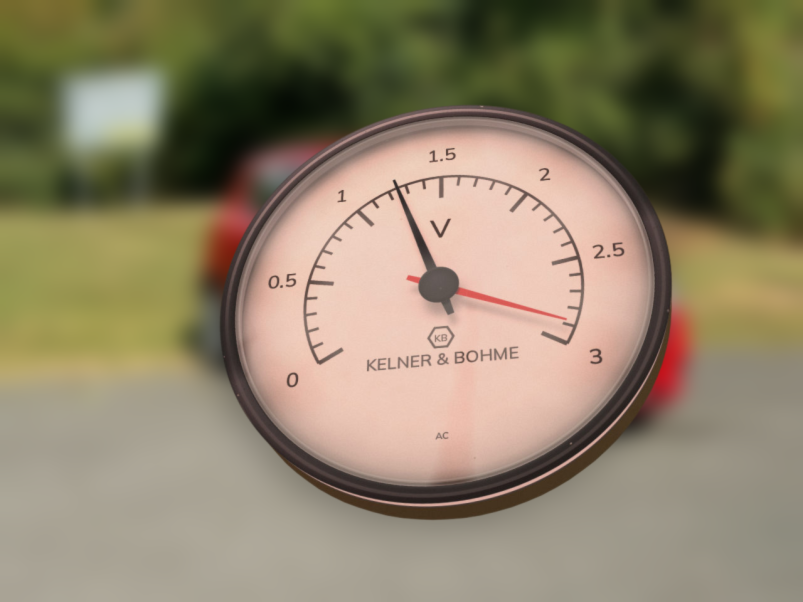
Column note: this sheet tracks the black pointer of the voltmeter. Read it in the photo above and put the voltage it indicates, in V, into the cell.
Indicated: 1.25 V
